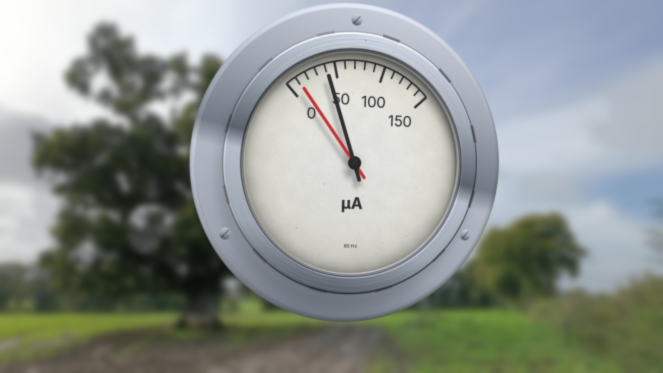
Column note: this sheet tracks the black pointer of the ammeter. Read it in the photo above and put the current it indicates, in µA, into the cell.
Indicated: 40 µA
